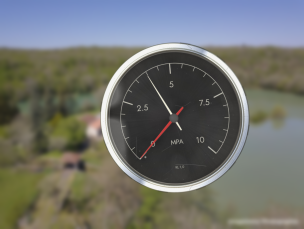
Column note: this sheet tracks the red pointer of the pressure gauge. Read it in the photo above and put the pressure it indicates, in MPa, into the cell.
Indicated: 0 MPa
